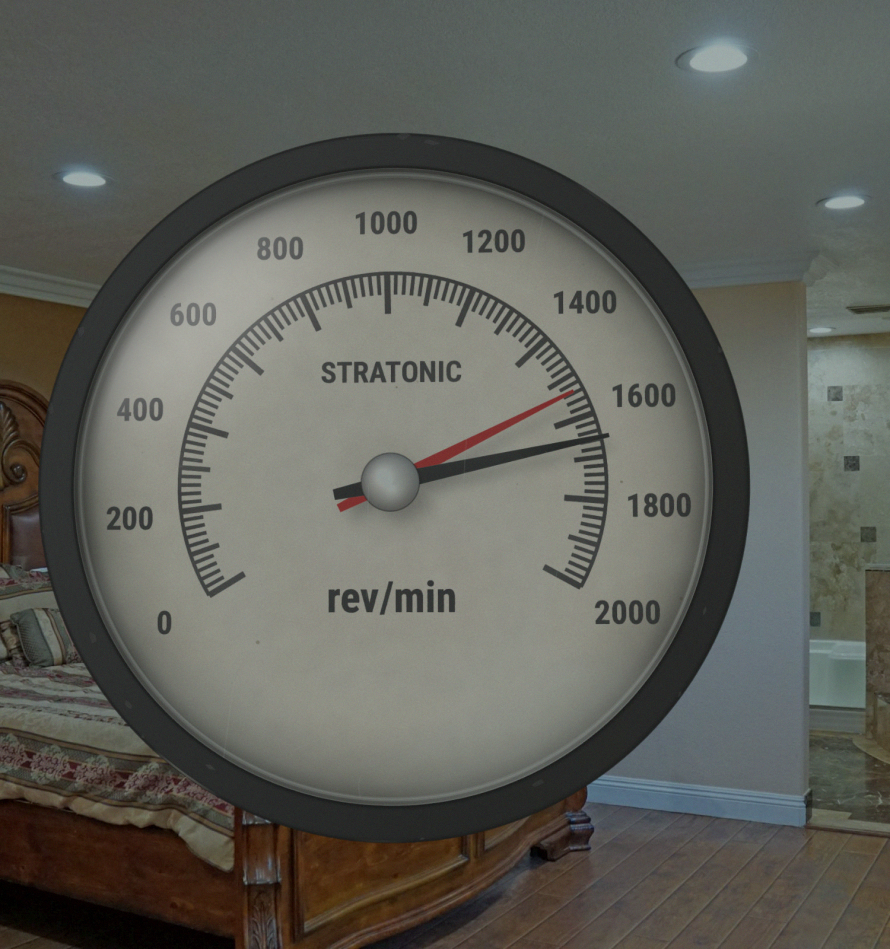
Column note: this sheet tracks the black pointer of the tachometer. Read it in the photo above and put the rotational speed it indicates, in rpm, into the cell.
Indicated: 1660 rpm
